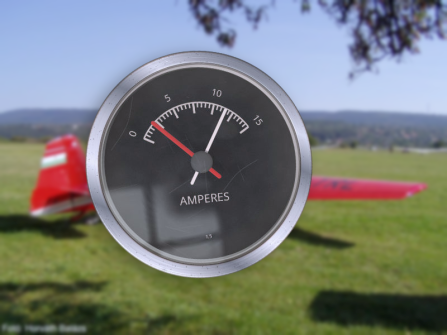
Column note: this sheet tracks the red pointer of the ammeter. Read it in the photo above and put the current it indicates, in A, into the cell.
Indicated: 2 A
